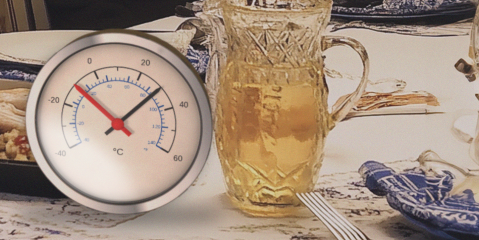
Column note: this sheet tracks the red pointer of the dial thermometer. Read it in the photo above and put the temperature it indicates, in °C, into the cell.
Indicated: -10 °C
